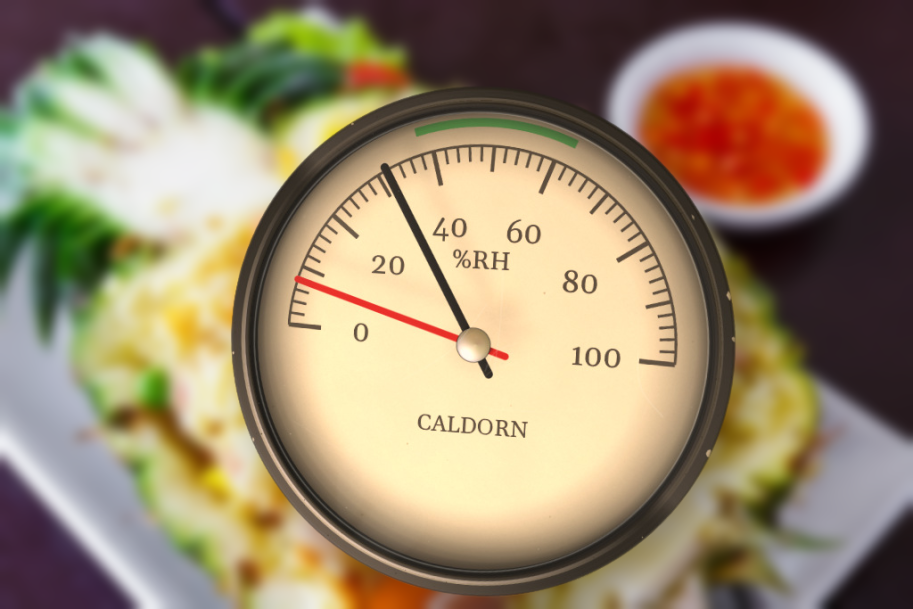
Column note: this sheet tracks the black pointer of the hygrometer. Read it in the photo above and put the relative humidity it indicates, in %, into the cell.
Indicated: 32 %
